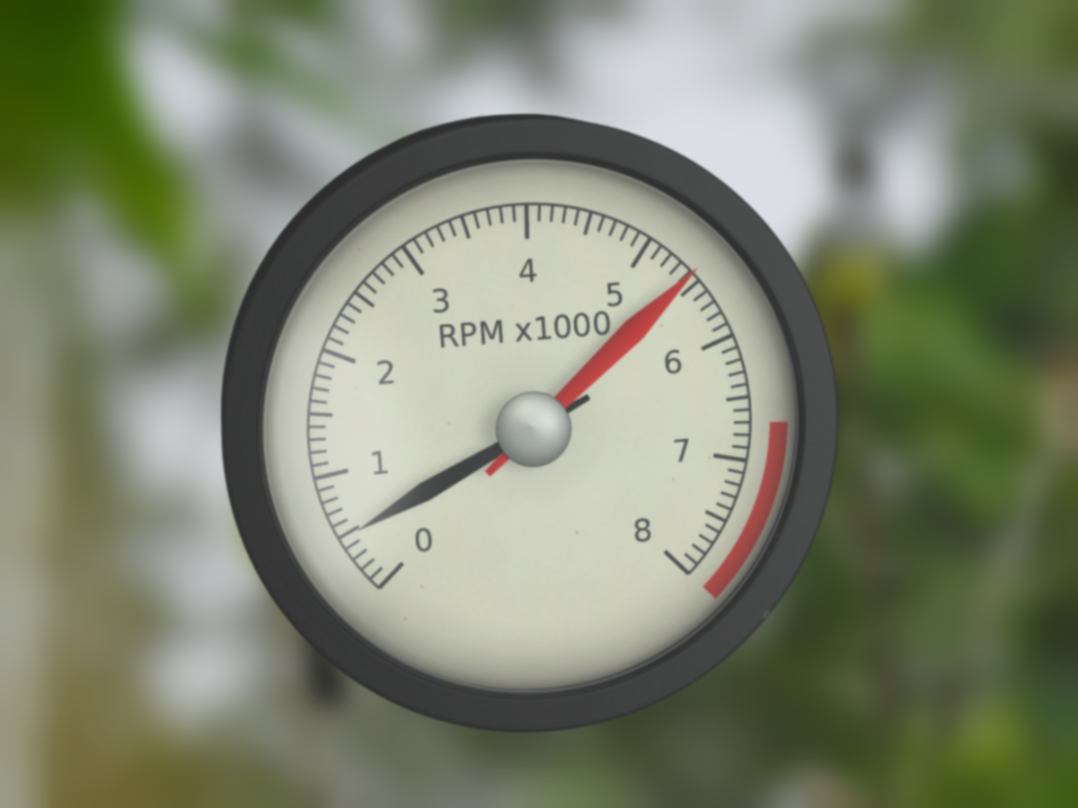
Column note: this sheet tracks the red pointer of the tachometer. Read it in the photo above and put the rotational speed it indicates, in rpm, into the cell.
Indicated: 5400 rpm
